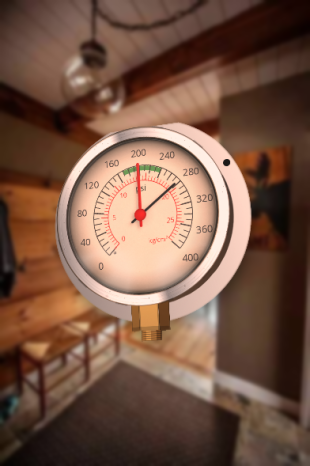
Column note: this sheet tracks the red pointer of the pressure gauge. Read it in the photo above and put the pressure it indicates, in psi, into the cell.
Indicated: 200 psi
